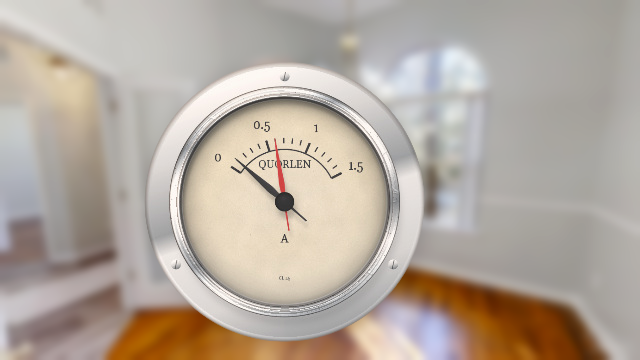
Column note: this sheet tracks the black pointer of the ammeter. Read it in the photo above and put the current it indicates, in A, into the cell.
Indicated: 0.1 A
